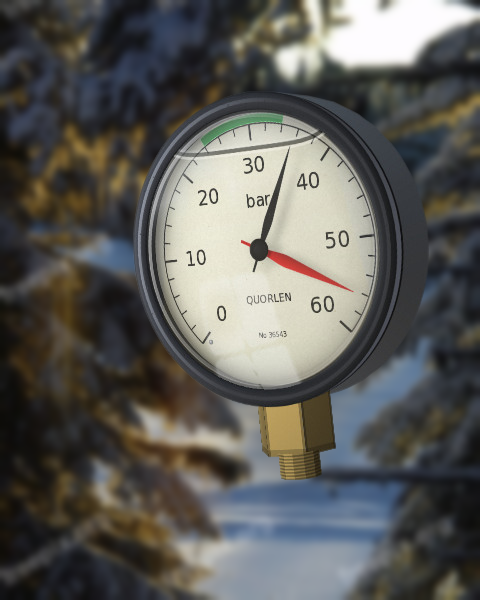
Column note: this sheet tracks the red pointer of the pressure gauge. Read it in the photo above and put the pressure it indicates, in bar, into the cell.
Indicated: 56 bar
